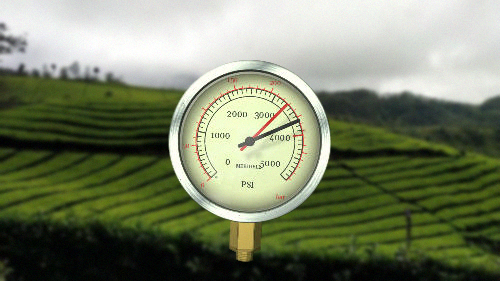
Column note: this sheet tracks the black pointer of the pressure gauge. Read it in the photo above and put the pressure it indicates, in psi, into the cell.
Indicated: 3700 psi
